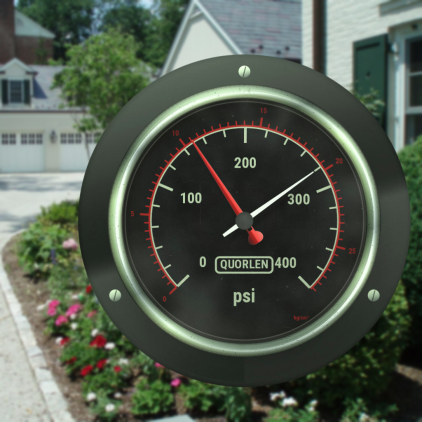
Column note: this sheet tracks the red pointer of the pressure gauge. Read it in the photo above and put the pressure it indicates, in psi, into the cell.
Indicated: 150 psi
